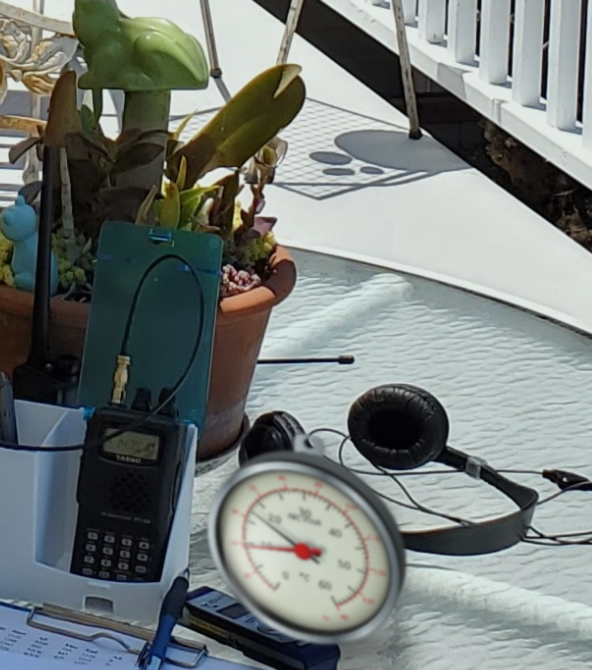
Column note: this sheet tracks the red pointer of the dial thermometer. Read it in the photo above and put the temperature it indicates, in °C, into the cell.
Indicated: 10 °C
